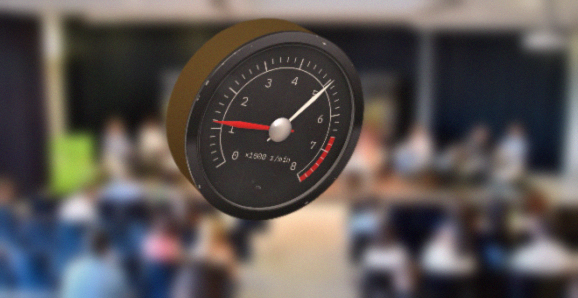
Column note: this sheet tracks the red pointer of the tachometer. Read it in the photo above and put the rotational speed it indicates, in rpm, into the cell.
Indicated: 1200 rpm
